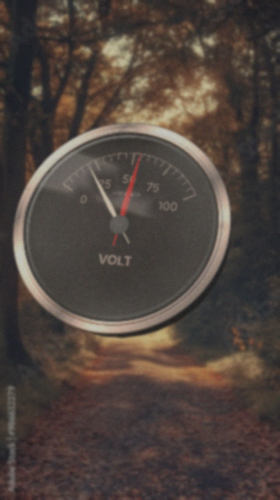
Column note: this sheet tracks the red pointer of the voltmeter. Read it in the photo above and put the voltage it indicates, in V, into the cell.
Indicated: 55 V
